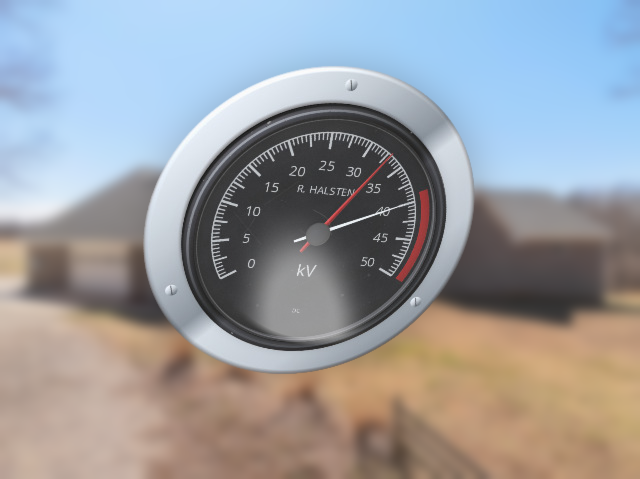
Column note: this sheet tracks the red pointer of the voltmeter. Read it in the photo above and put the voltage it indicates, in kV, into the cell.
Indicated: 32.5 kV
